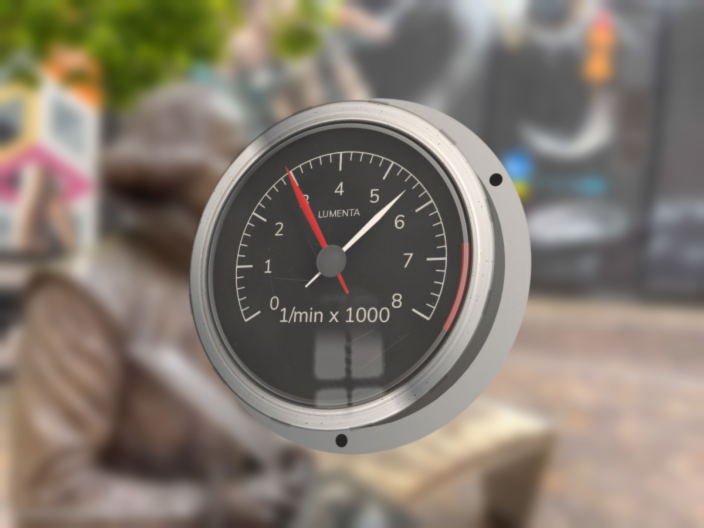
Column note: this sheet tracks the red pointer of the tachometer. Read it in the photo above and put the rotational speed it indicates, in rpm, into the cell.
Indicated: 3000 rpm
